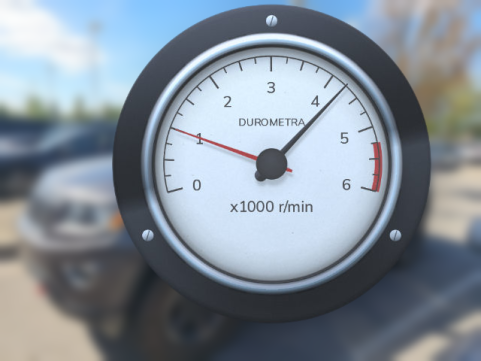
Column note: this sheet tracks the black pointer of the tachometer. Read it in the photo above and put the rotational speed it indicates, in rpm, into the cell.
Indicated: 4250 rpm
